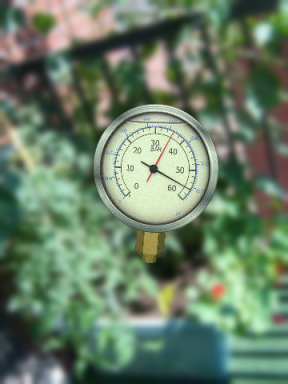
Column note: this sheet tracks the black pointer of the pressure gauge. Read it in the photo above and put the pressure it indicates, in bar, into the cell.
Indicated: 56 bar
